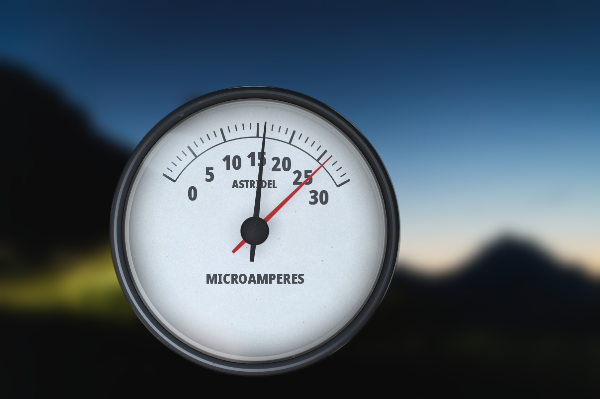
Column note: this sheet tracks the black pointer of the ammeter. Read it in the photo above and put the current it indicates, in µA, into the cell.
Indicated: 16 µA
